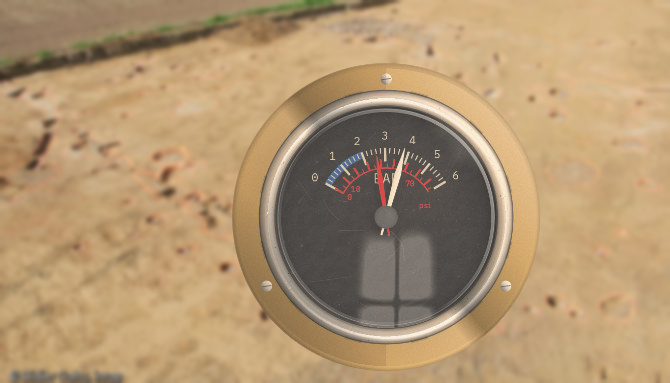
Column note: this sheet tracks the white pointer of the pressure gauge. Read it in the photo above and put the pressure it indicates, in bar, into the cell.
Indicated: 3.8 bar
